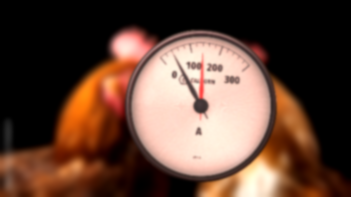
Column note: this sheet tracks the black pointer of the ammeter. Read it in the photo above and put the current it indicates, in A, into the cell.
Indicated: 40 A
